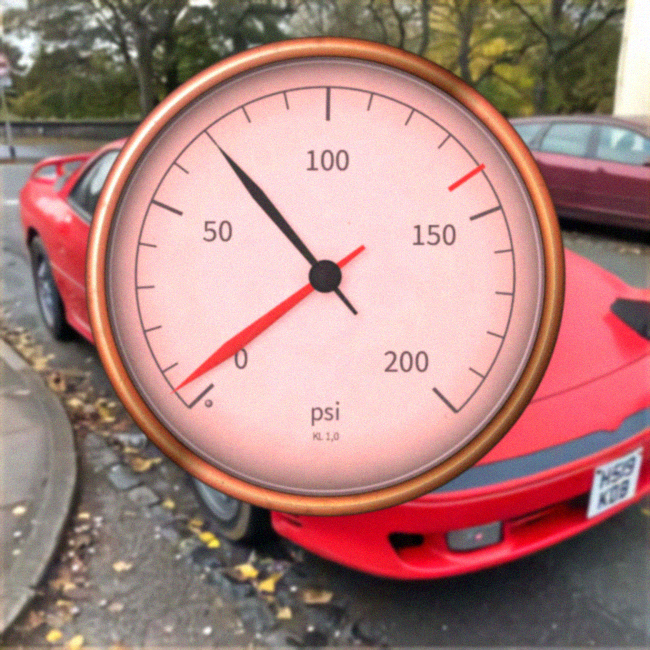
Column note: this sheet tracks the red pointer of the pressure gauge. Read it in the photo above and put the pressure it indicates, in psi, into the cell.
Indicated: 5 psi
